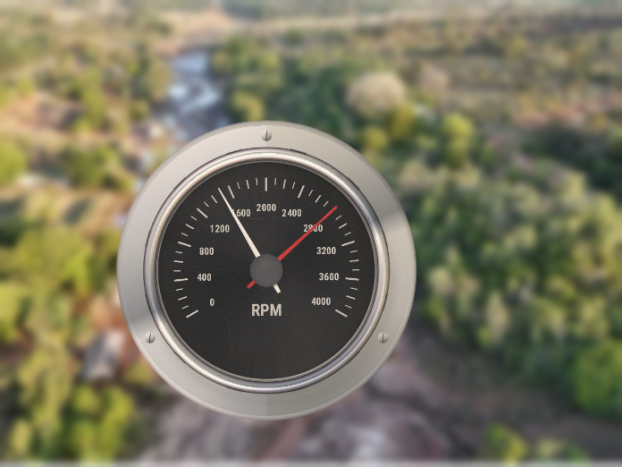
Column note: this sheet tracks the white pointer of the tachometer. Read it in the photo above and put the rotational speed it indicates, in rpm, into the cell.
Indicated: 1500 rpm
